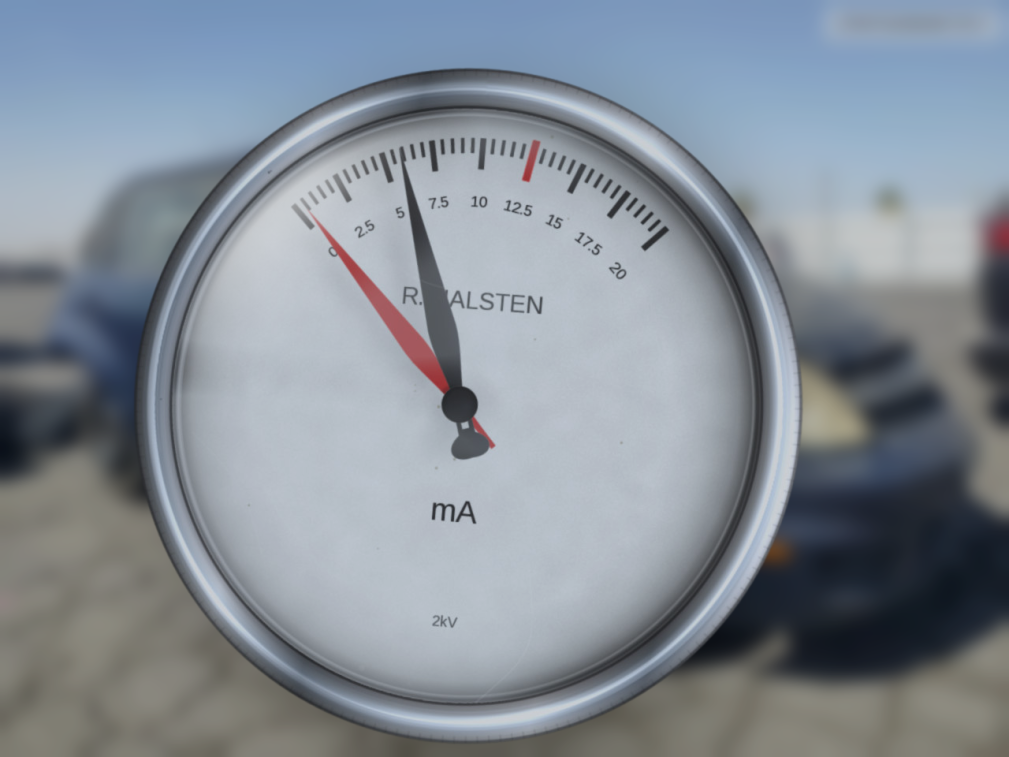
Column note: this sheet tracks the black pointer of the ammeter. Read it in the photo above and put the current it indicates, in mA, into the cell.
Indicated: 6 mA
